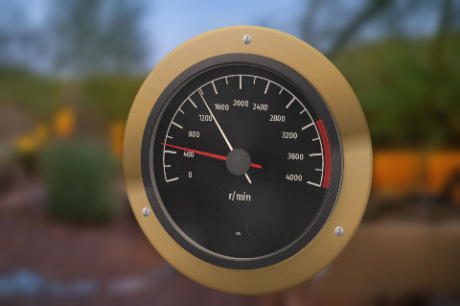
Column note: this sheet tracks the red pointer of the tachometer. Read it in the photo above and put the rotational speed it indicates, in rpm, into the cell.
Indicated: 500 rpm
